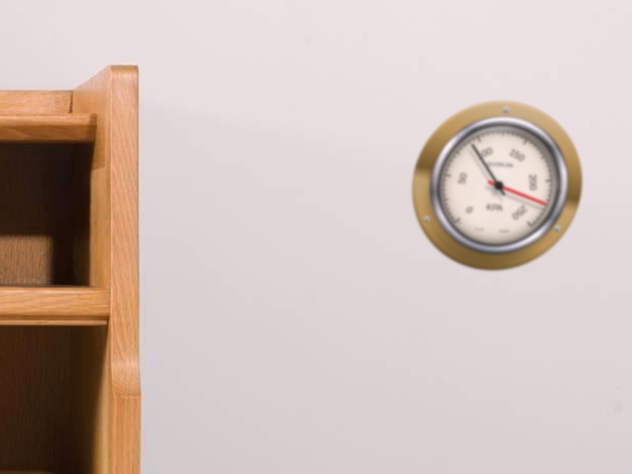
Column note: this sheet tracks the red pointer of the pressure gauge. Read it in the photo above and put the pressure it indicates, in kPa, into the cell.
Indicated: 225 kPa
